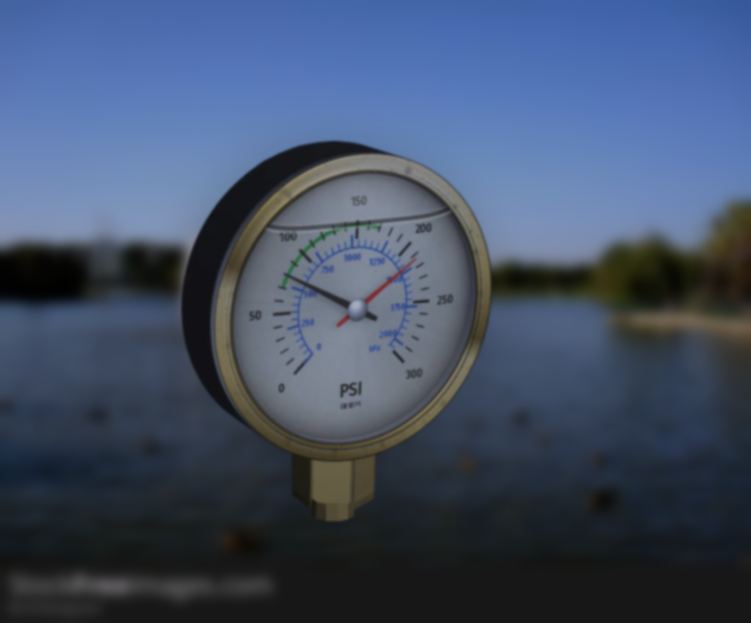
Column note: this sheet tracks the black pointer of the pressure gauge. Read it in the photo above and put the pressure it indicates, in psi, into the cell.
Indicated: 80 psi
